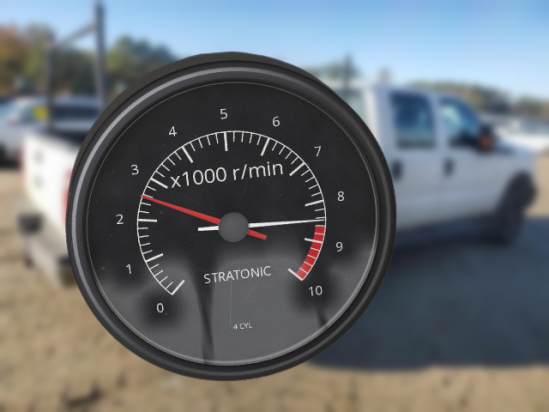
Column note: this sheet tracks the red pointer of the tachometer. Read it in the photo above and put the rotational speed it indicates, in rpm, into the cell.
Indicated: 2600 rpm
